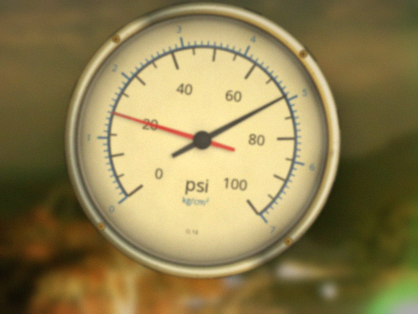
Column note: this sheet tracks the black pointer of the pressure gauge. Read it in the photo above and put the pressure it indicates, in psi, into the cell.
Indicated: 70 psi
